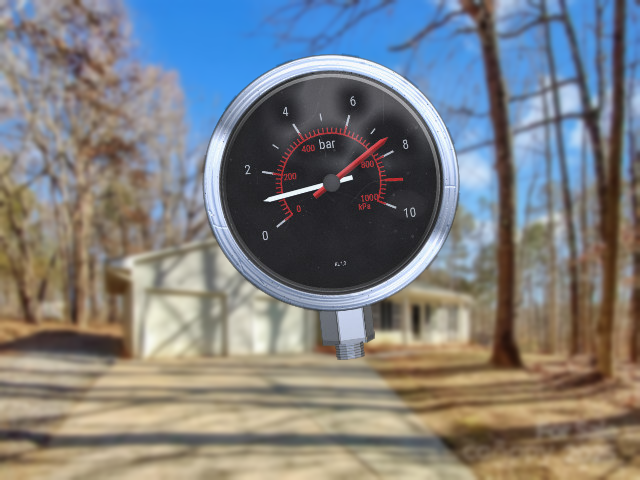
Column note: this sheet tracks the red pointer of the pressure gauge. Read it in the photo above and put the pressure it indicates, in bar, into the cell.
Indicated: 7.5 bar
